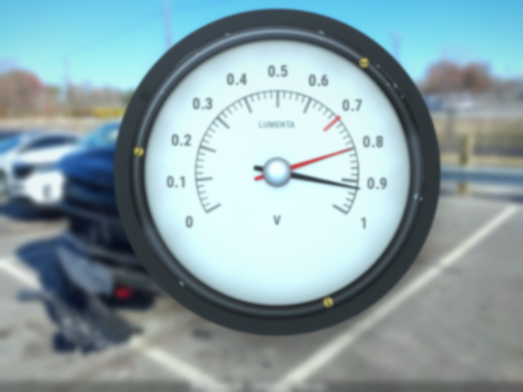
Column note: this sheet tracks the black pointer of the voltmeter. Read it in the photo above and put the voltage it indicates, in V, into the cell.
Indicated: 0.92 V
